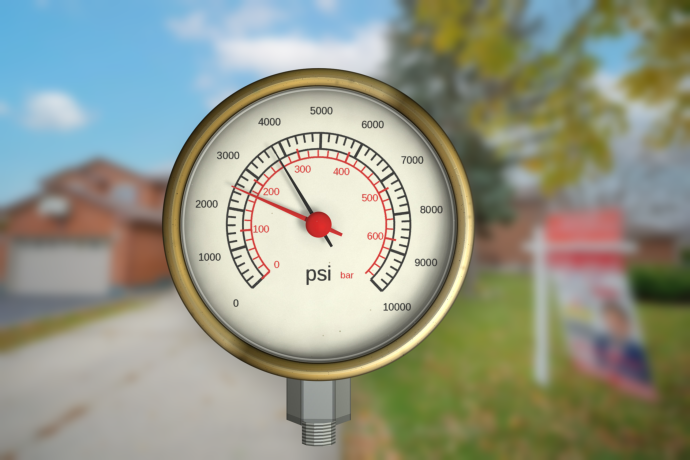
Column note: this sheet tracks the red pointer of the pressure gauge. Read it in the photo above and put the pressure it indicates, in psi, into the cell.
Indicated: 2500 psi
